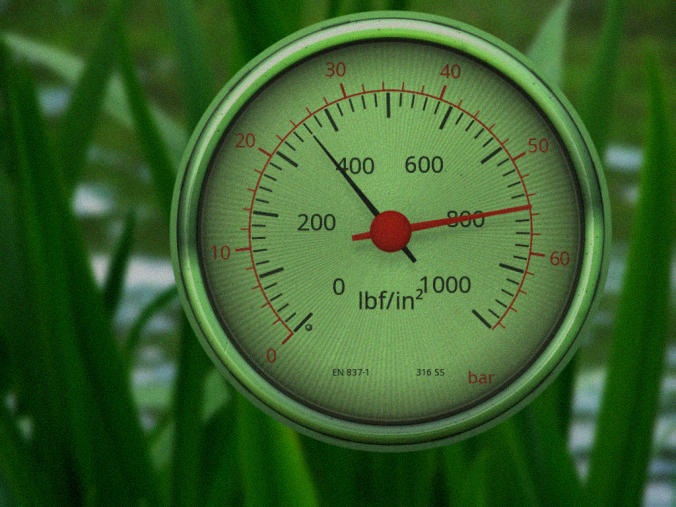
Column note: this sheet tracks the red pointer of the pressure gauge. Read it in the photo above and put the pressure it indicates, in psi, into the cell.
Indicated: 800 psi
